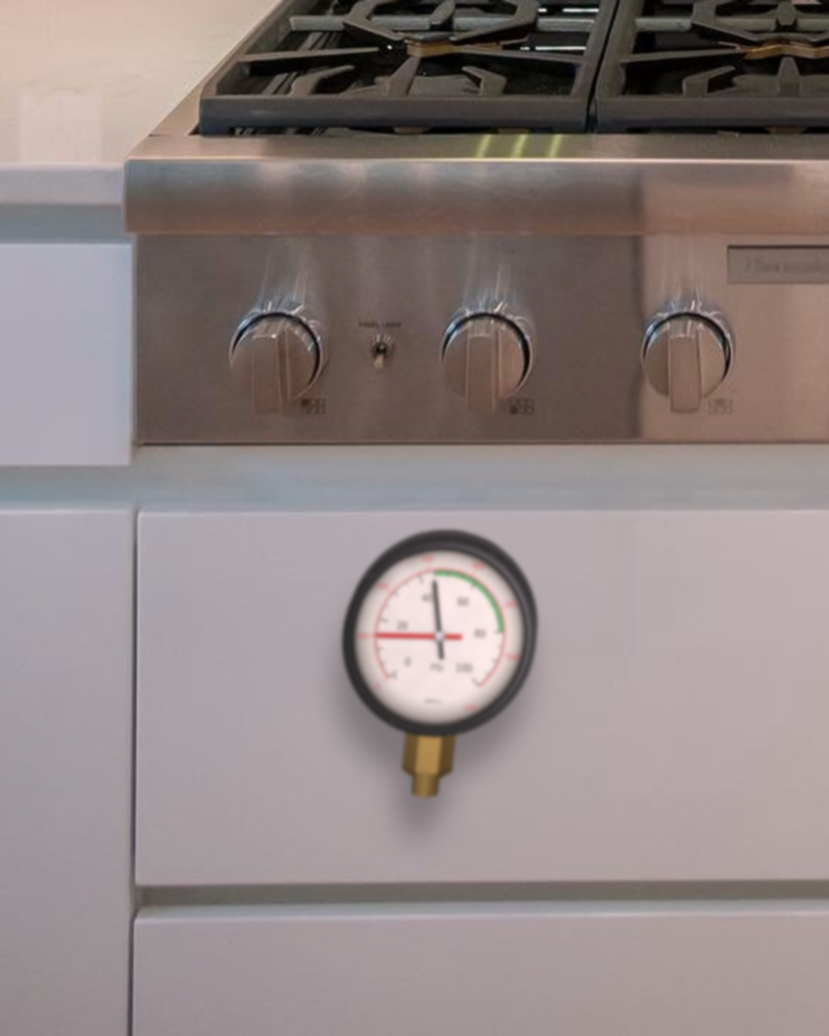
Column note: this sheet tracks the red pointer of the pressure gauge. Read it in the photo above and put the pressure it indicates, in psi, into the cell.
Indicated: 15 psi
